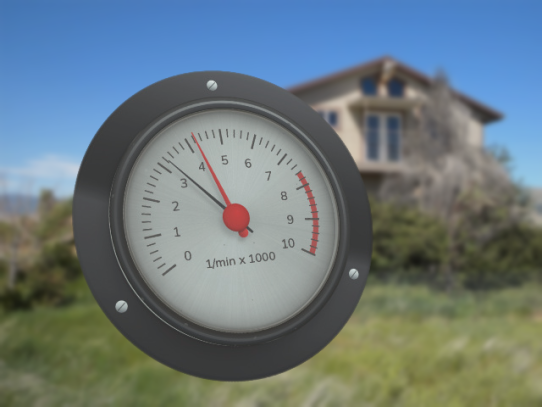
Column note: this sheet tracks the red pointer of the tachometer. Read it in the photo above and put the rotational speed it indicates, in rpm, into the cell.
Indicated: 4200 rpm
